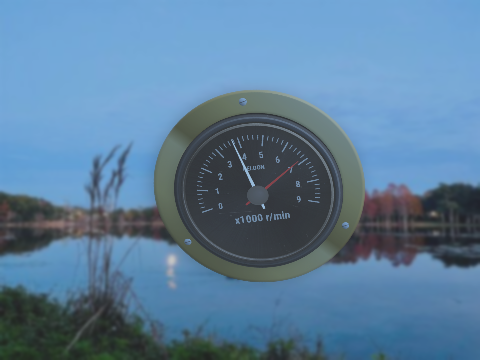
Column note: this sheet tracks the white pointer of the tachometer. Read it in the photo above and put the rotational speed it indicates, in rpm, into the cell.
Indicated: 3800 rpm
